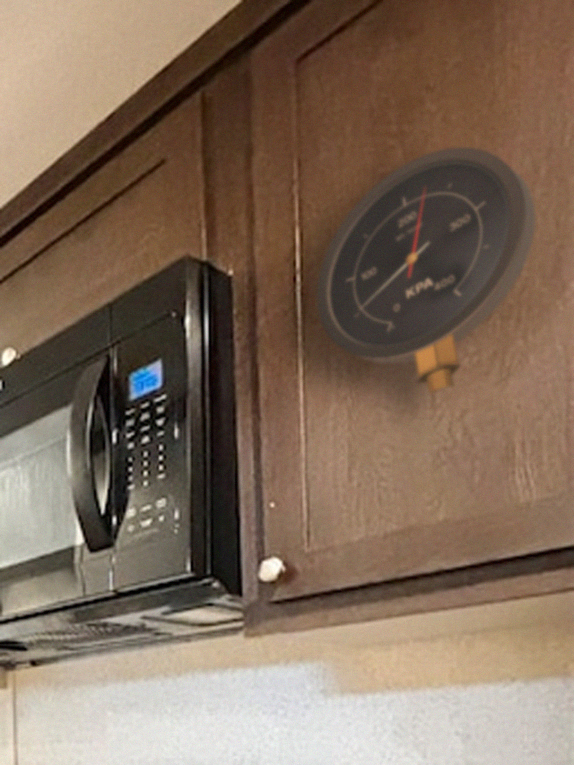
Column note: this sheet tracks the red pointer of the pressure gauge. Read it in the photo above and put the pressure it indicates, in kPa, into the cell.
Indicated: 225 kPa
